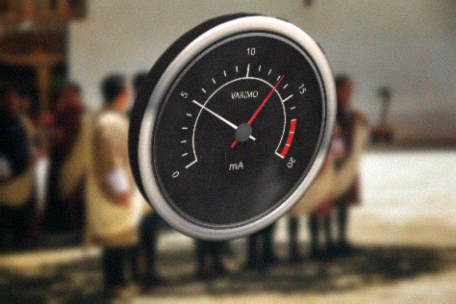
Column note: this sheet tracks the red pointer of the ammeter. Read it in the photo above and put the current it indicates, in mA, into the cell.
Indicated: 13 mA
